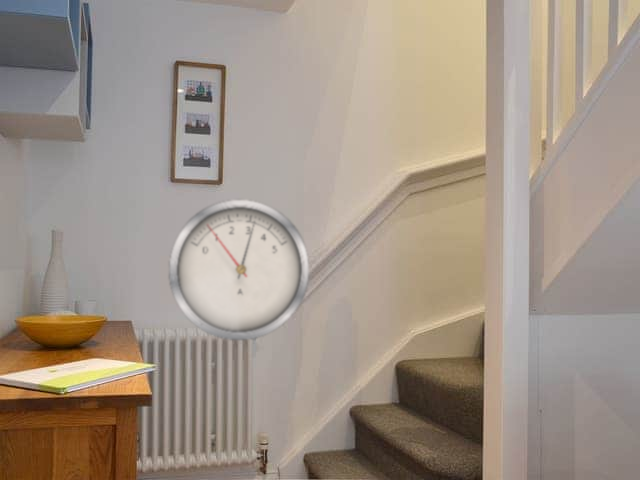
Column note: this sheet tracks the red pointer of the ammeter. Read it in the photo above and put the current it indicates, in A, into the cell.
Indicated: 1 A
